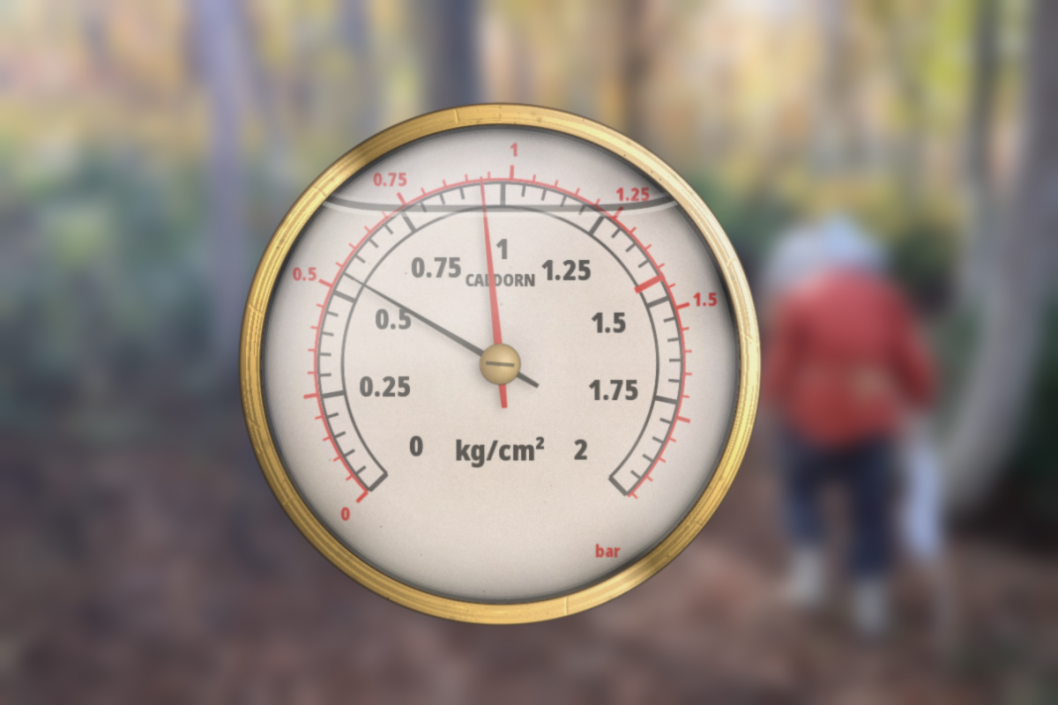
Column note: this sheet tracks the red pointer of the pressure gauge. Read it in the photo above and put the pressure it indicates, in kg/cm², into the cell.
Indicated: 0.95 kg/cm²
